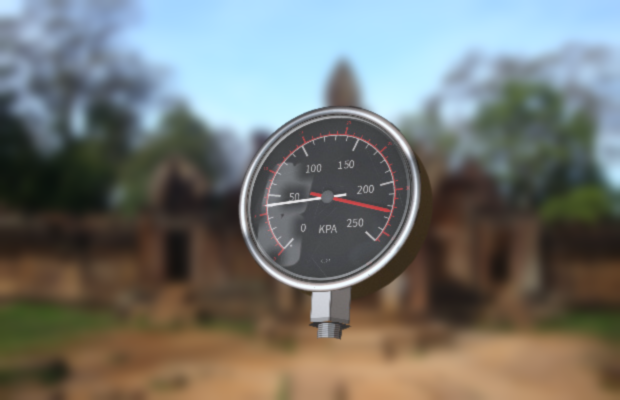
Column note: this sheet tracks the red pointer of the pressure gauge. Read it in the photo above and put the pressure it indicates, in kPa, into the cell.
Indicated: 225 kPa
